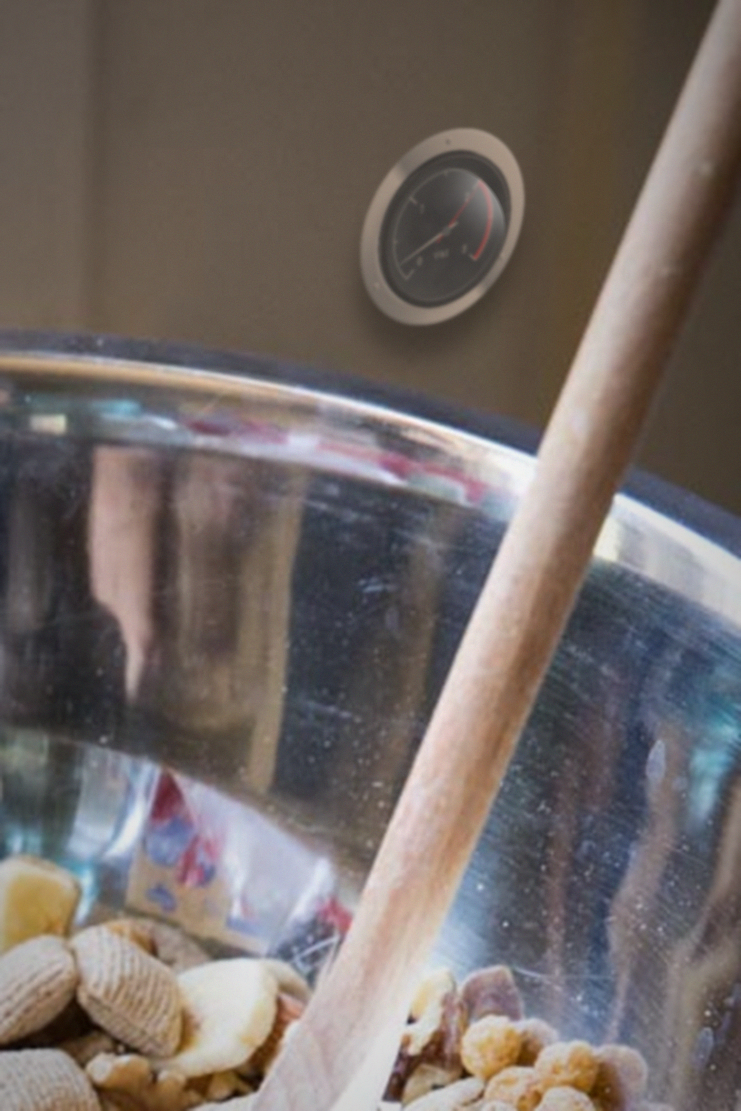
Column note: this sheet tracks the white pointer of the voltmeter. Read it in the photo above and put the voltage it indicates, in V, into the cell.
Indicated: 0.25 V
